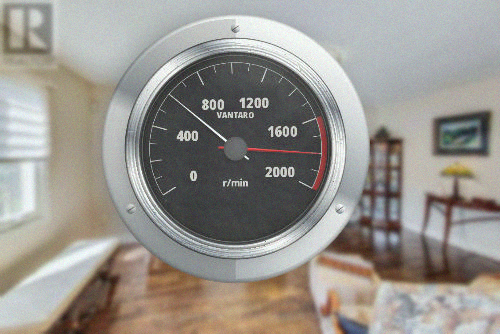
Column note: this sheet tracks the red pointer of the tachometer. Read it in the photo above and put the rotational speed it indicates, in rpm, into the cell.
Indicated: 1800 rpm
